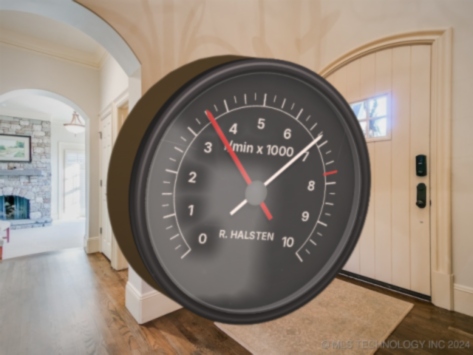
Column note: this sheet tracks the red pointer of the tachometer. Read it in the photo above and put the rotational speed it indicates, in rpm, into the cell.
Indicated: 3500 rpm
